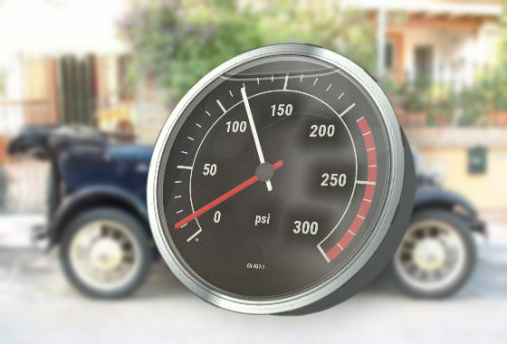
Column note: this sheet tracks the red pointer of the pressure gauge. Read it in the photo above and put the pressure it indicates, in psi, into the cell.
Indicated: 10 psi
